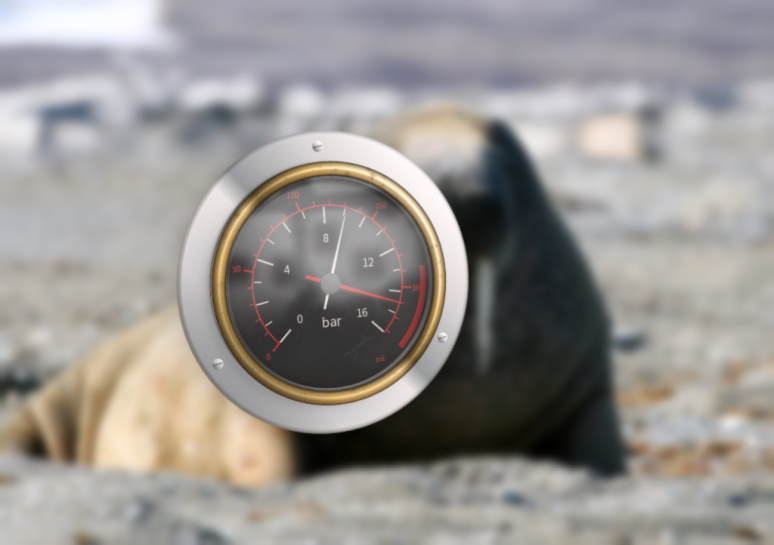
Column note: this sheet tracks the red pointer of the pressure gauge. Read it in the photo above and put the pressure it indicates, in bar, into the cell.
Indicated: 14.5 bar
